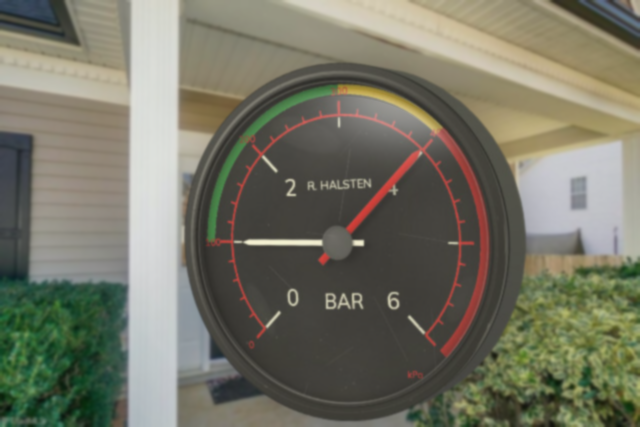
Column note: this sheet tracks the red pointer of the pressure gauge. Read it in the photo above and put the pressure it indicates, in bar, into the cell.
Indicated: 4 bar
